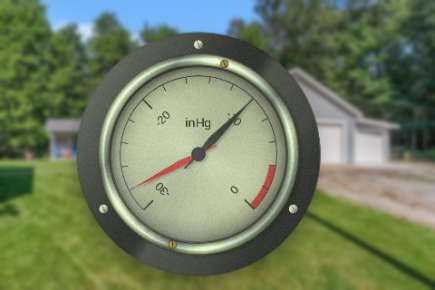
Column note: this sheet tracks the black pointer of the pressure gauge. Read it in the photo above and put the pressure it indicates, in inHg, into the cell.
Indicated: -10 inHg
